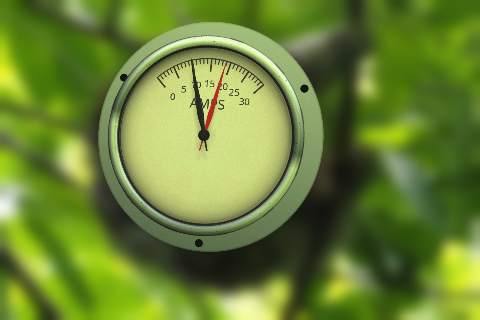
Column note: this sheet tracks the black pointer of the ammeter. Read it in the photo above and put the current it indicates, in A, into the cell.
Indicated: 10 A
